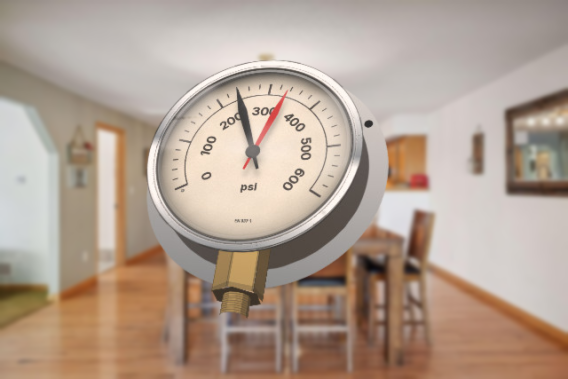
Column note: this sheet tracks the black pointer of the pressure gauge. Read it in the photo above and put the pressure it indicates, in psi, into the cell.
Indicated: 240 psi
